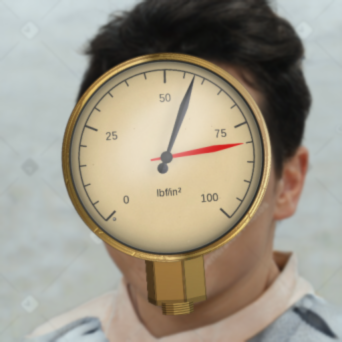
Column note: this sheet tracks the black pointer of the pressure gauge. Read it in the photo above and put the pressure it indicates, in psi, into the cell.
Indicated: 57.5 psi
